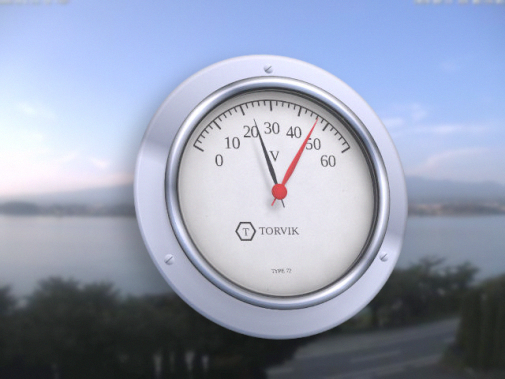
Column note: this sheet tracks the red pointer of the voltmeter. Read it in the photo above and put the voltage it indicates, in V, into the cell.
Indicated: 46 V
